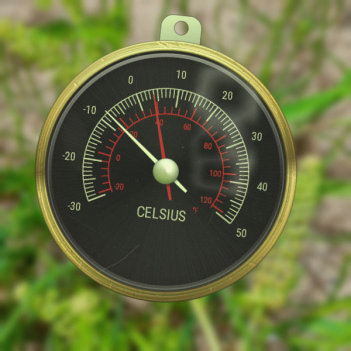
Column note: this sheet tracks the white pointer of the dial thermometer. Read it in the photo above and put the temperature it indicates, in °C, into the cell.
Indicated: -8 °C
